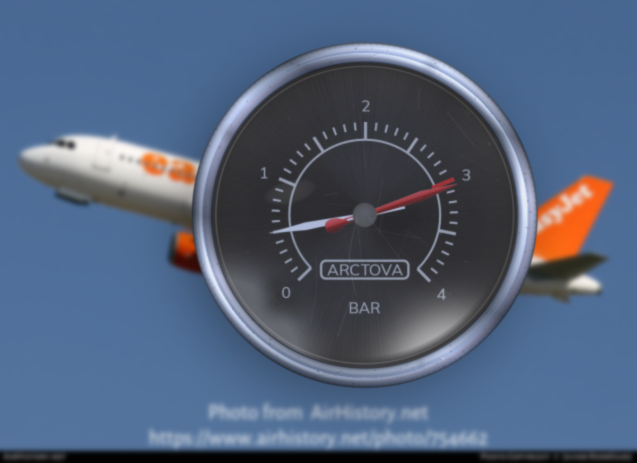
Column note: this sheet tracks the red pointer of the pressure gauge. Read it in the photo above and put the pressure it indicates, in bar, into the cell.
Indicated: 3.05 bar
